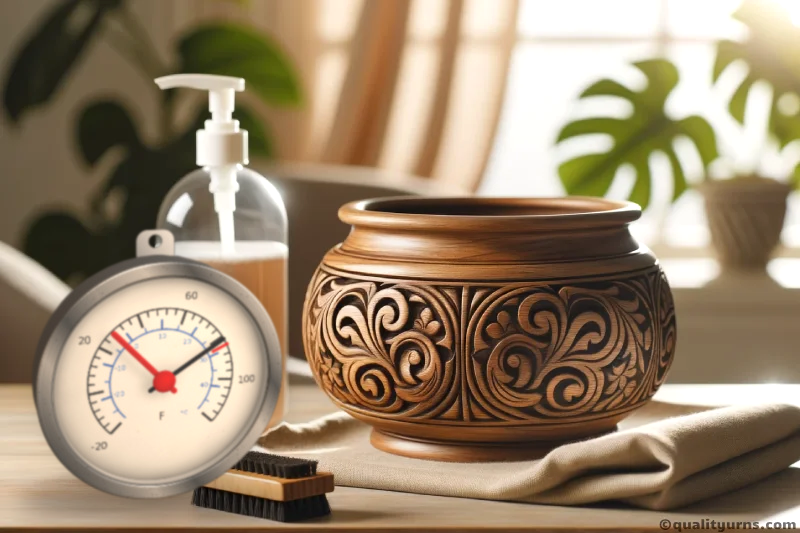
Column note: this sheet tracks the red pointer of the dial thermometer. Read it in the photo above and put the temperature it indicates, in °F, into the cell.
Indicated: 28 °F
